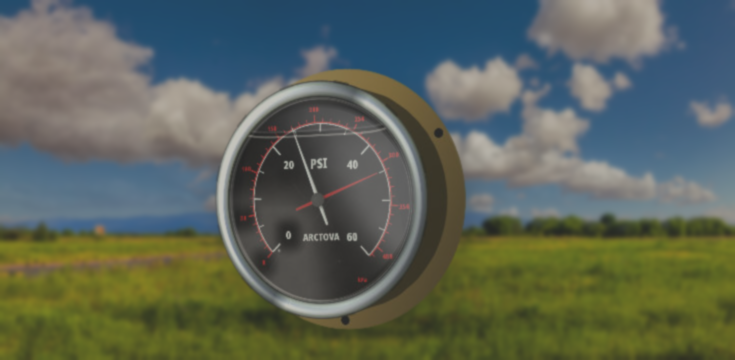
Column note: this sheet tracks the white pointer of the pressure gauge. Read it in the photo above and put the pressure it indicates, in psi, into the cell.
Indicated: 25 psi
